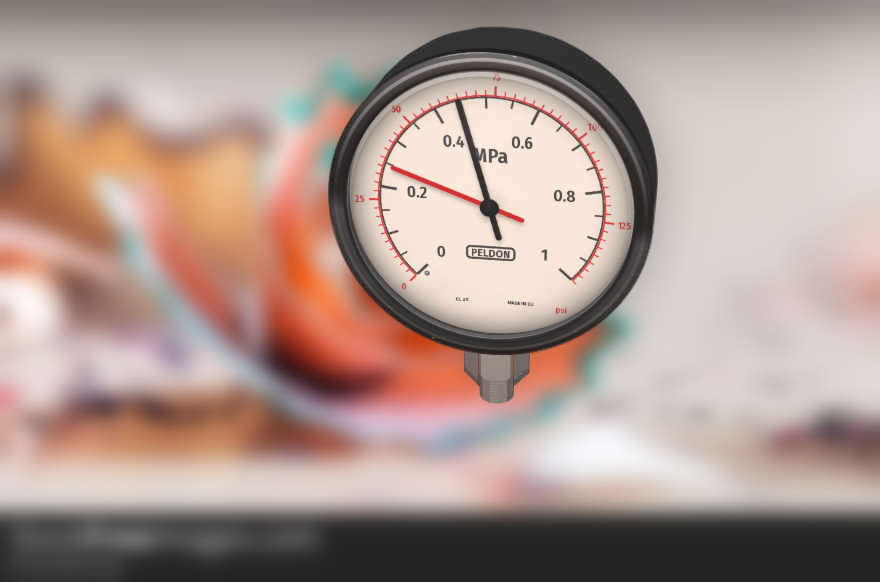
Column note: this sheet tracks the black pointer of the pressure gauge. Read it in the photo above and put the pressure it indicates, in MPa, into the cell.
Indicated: 0.45 MPa
